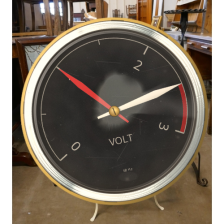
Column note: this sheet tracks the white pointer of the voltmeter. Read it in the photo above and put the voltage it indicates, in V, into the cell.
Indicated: 2.5 V
